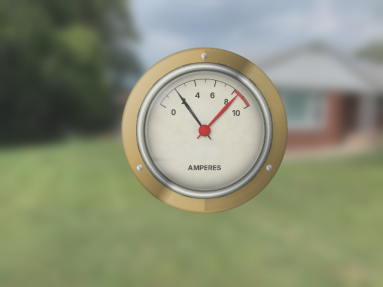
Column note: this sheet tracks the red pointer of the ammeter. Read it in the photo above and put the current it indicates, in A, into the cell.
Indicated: 8.5 A
